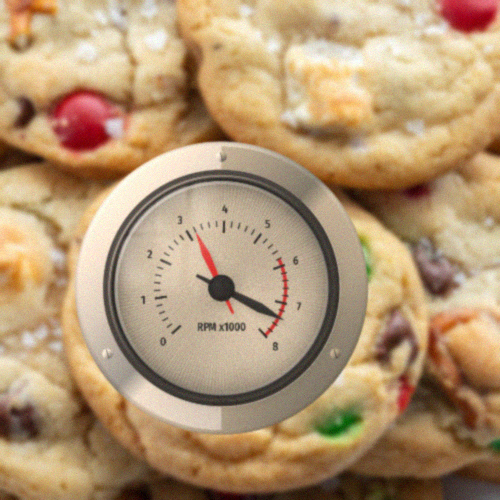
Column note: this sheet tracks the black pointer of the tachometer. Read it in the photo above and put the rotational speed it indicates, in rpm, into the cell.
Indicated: 7400 rpm
